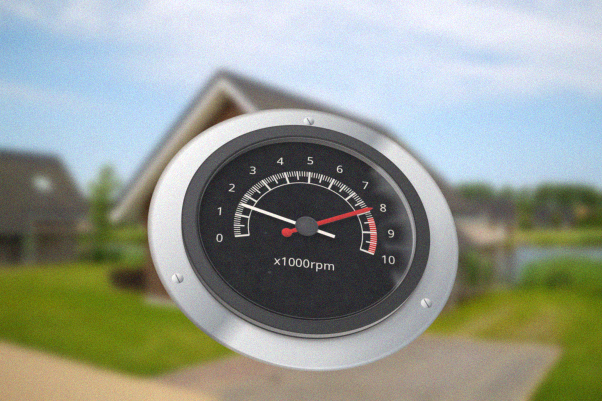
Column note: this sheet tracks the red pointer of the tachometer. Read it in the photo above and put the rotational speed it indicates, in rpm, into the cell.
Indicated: 8000 rpm
